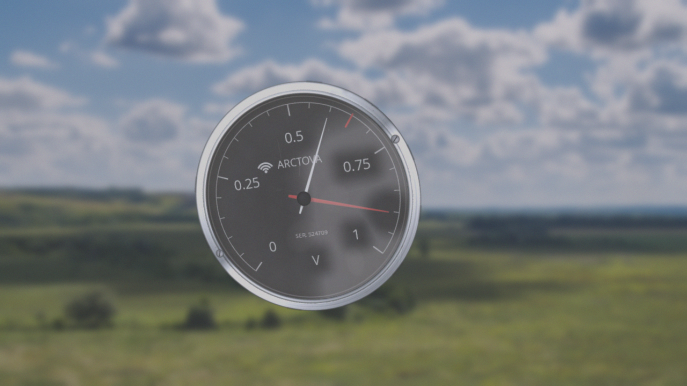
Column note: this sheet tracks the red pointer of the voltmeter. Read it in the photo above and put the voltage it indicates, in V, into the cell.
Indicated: 0.9 V
